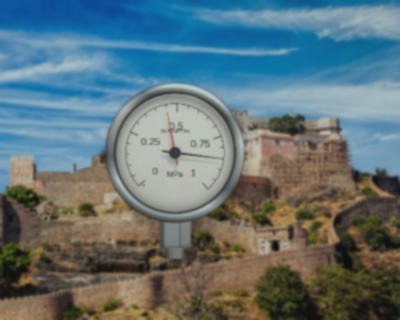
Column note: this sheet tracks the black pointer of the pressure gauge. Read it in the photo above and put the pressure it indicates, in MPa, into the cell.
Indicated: 0.85 MPa
